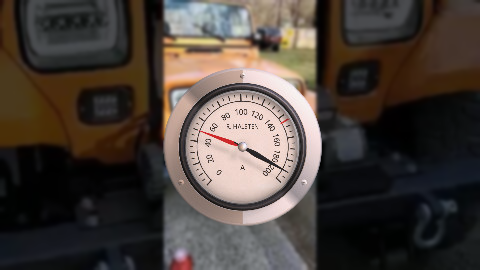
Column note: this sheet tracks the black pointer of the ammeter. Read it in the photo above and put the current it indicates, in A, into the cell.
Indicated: 190 A
